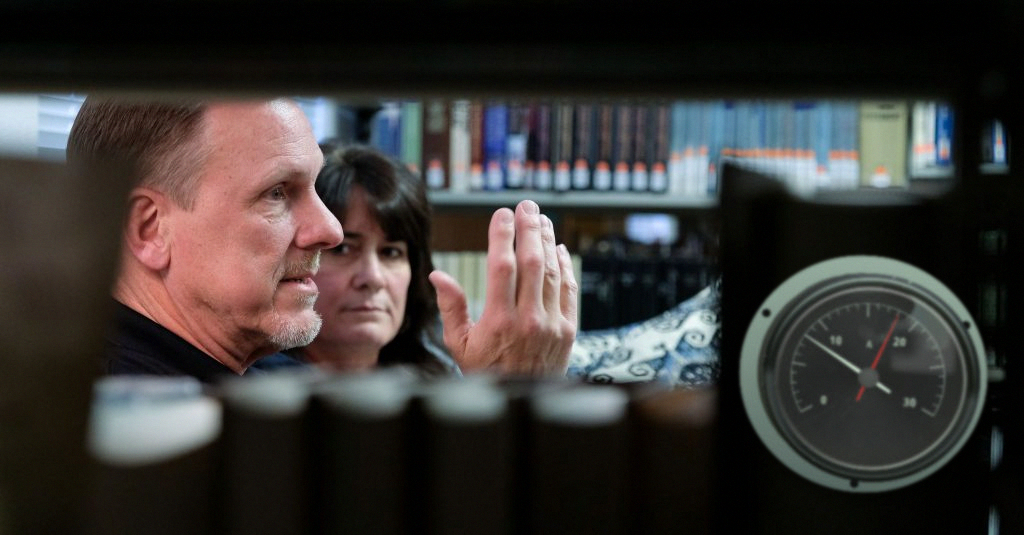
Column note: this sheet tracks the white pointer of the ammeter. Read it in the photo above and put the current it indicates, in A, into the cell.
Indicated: 8 A
